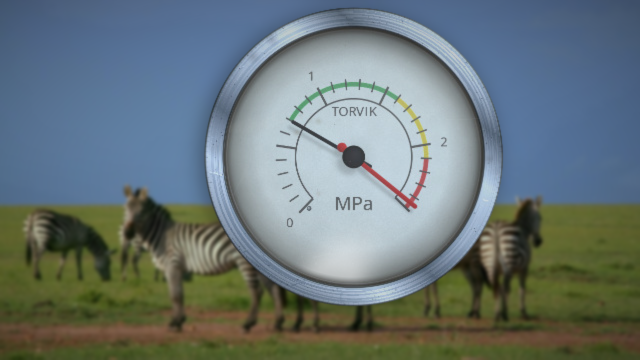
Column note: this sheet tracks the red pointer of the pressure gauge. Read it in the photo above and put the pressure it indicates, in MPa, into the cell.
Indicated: 2.45 MPa
